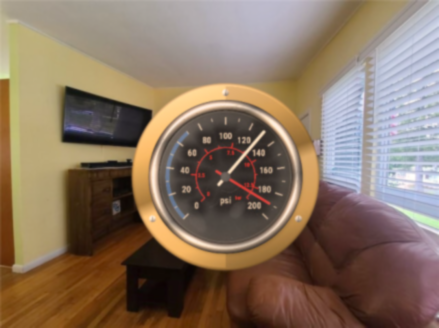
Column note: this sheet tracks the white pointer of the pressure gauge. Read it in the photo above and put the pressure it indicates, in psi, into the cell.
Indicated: 130 psi
